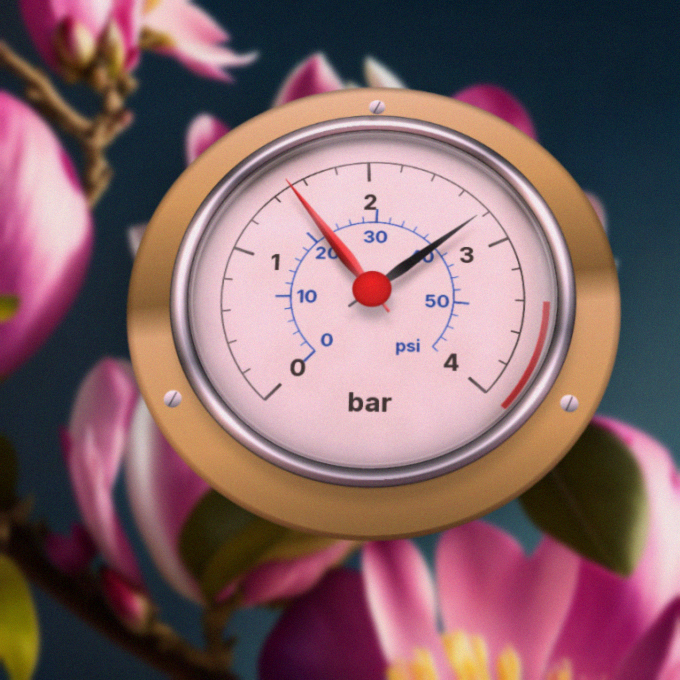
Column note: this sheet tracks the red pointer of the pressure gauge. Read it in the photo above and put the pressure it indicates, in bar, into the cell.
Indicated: 1.5 bar
